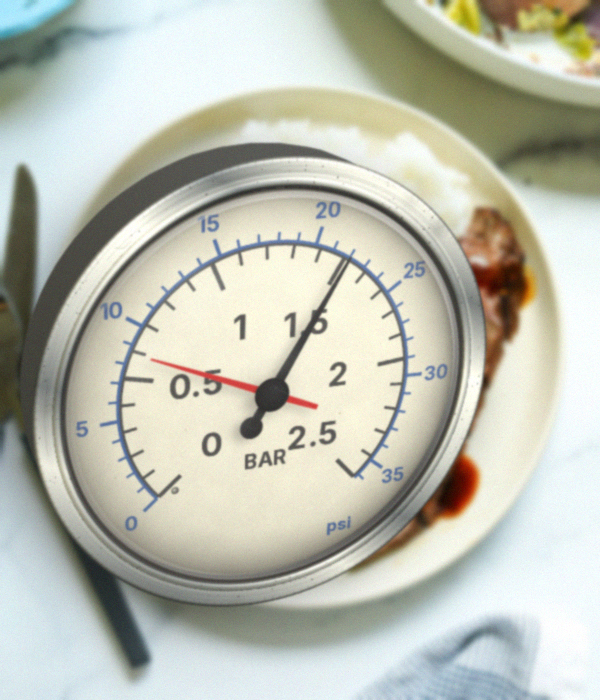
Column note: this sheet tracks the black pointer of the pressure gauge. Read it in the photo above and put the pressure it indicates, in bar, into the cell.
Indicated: 1.5 bar
